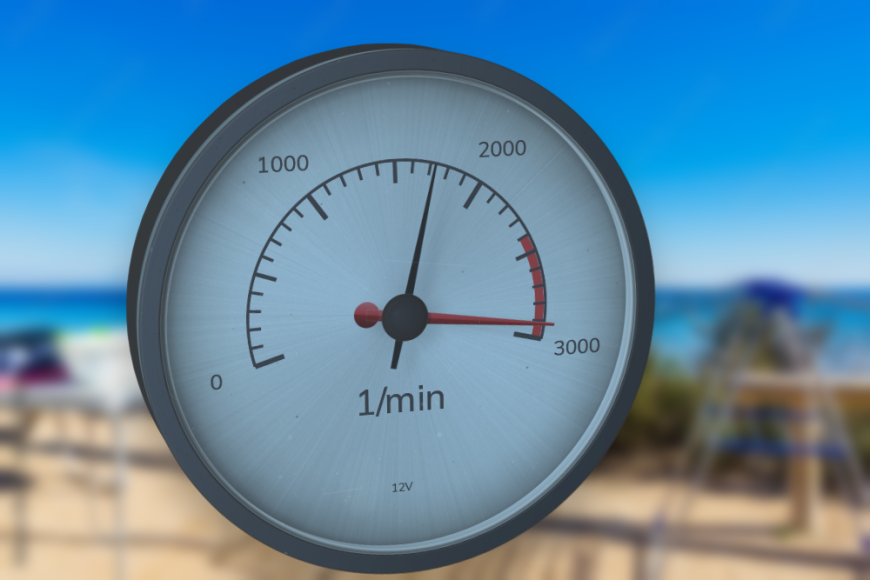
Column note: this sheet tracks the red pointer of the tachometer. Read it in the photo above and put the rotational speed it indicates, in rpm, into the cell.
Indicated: 2900 rpm
